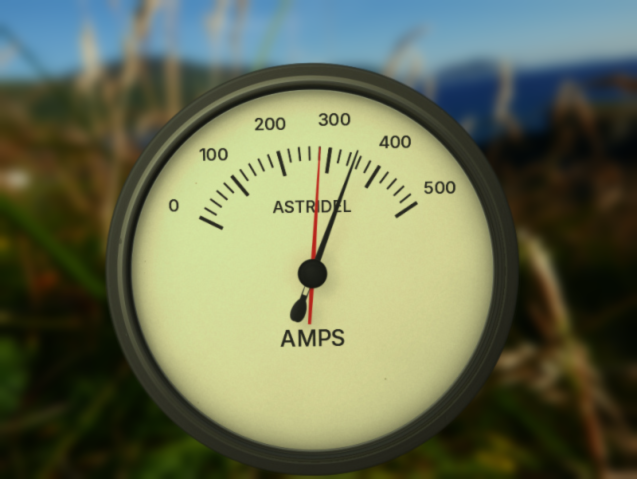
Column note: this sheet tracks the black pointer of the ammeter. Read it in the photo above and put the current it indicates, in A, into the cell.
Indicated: 350 A
